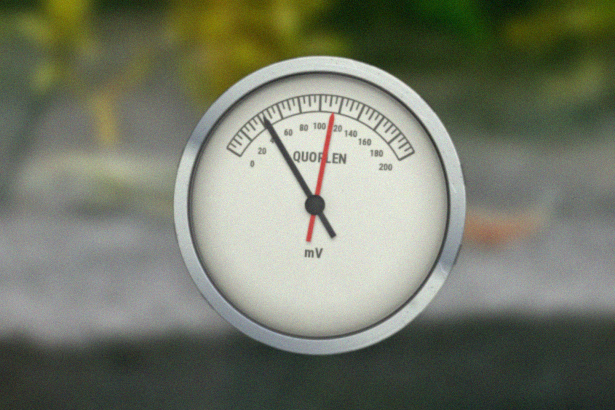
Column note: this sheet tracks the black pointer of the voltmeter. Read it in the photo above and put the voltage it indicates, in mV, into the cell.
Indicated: 45 mV
